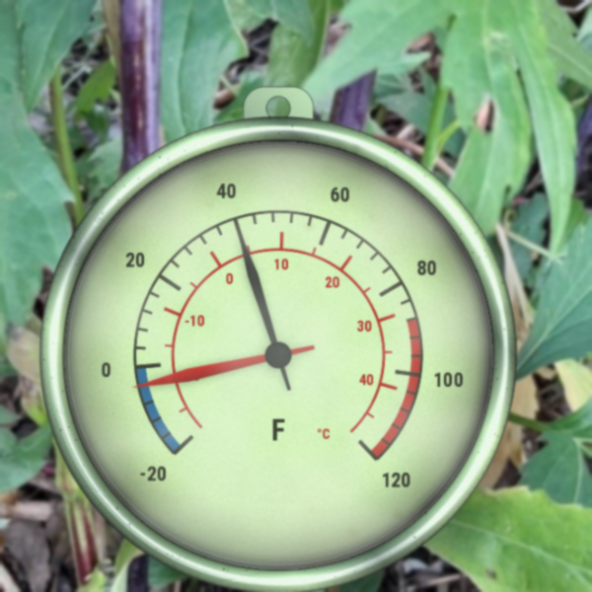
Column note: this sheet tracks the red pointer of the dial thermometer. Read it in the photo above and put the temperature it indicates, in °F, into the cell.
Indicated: -4 °F
